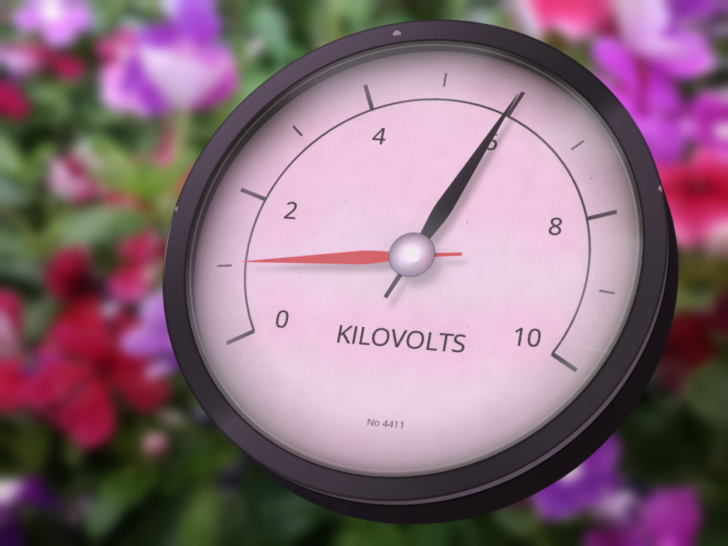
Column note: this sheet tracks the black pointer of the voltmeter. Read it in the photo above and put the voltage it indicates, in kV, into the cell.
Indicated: 6 kV
